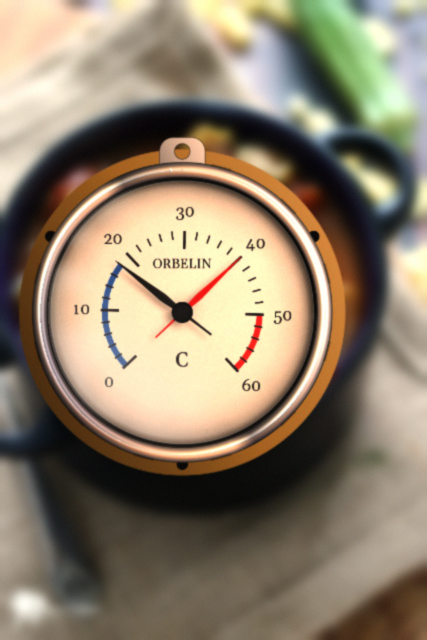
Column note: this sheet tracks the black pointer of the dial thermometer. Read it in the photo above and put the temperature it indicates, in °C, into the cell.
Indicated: 18 °C
